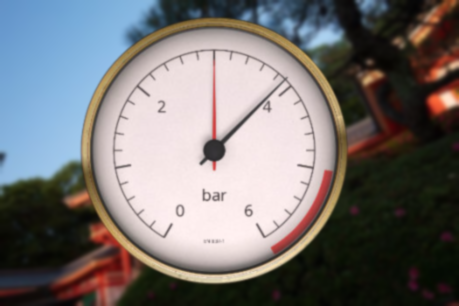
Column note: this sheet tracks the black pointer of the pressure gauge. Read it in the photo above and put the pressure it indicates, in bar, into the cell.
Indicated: 3.9 bar
